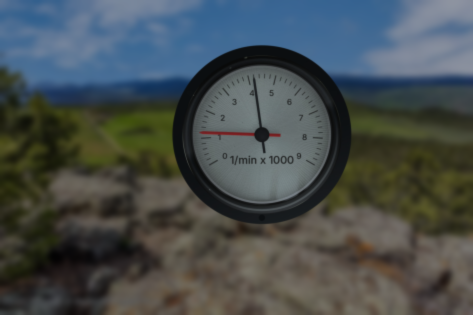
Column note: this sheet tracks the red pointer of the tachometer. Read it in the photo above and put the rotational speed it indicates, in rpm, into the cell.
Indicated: 1200 rpm
